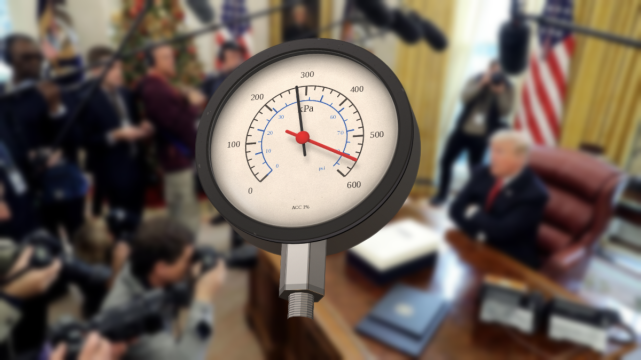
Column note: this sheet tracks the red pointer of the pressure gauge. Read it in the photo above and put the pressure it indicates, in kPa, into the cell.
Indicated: 560 kPa
